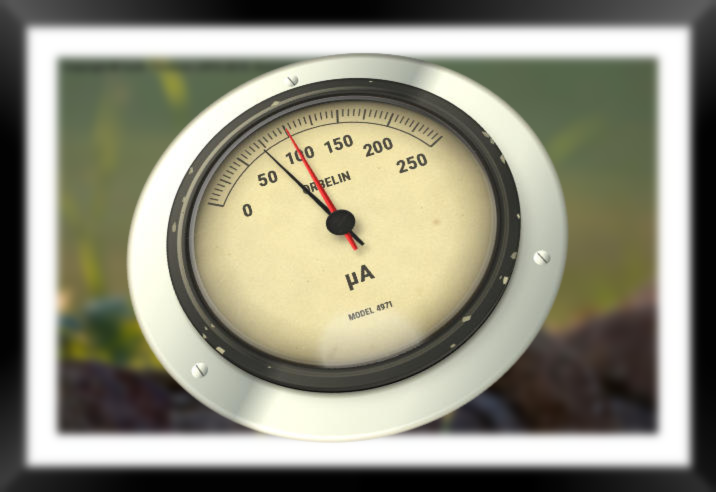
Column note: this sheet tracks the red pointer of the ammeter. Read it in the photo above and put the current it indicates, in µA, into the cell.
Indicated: 100 µA
